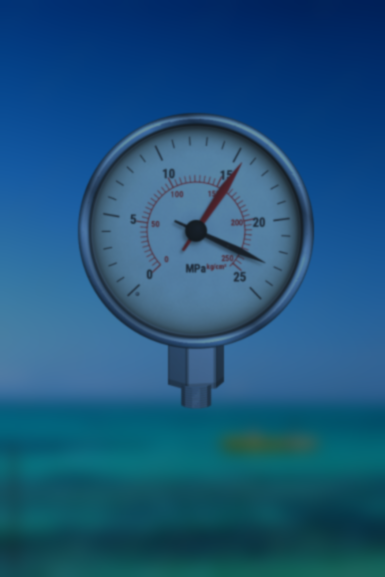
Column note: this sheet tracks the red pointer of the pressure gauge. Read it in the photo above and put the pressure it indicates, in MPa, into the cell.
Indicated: 15.5 MPa
